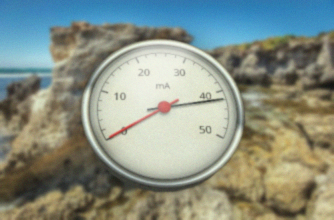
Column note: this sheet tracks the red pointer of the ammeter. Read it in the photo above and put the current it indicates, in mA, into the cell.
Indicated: 0 mA
